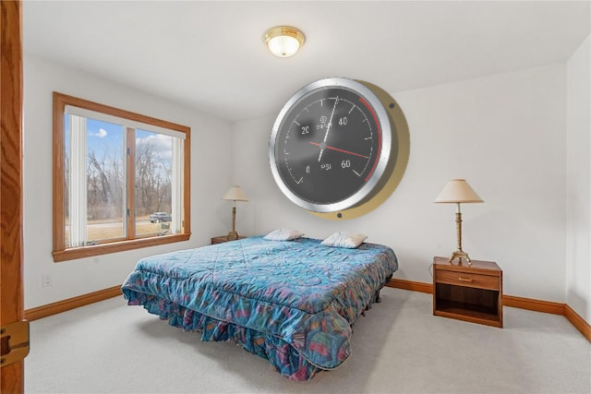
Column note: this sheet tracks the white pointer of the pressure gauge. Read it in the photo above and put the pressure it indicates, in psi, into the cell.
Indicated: 35 psi
